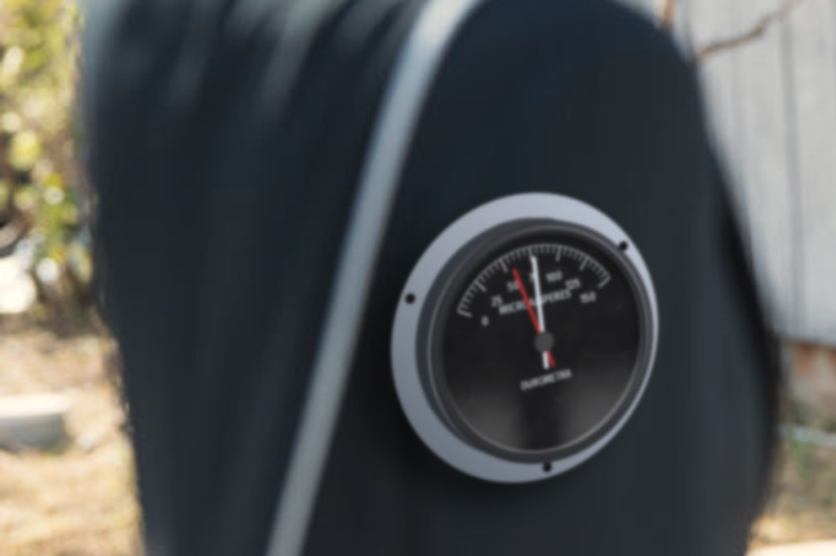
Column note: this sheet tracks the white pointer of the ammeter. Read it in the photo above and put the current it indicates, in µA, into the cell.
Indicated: 75 µA
